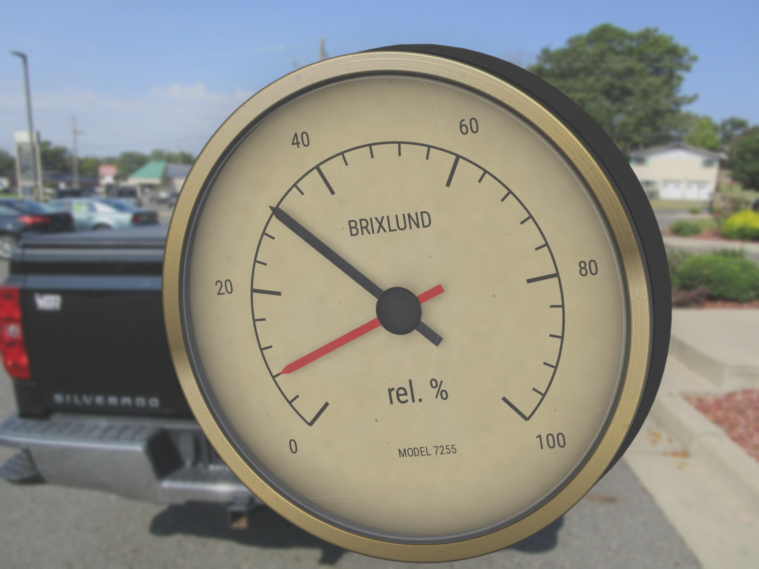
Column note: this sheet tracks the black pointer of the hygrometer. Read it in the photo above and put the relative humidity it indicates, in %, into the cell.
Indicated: 32 %
